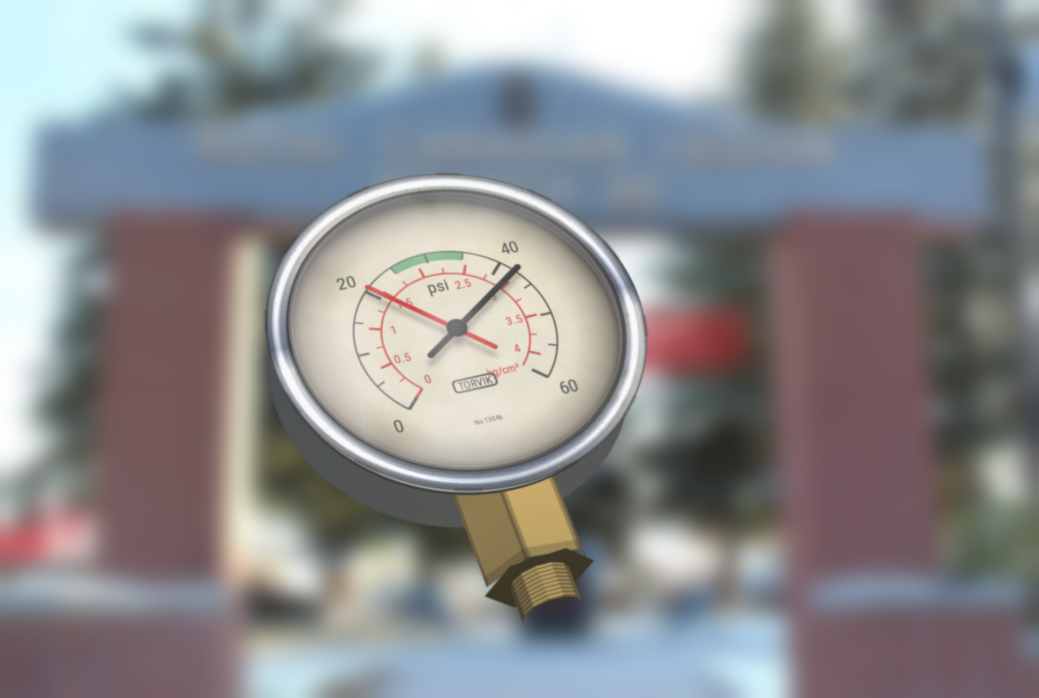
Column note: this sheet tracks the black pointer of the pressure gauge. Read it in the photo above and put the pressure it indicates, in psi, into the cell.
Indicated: 42.5 psi
